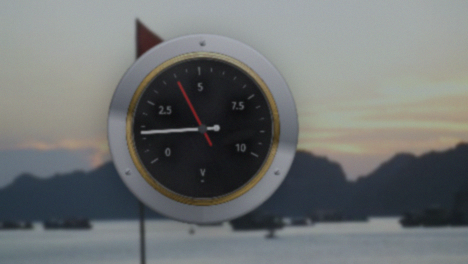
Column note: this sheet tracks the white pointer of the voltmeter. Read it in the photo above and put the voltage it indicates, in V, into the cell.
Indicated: 1.25 V
